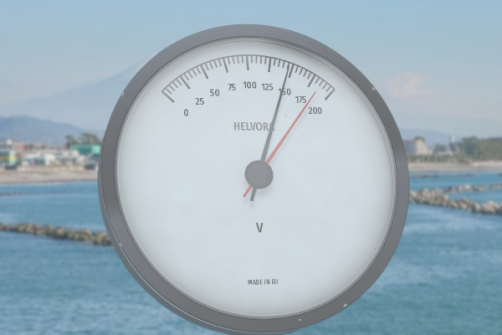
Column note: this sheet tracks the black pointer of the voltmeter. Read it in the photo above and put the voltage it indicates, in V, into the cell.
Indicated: 145 V
